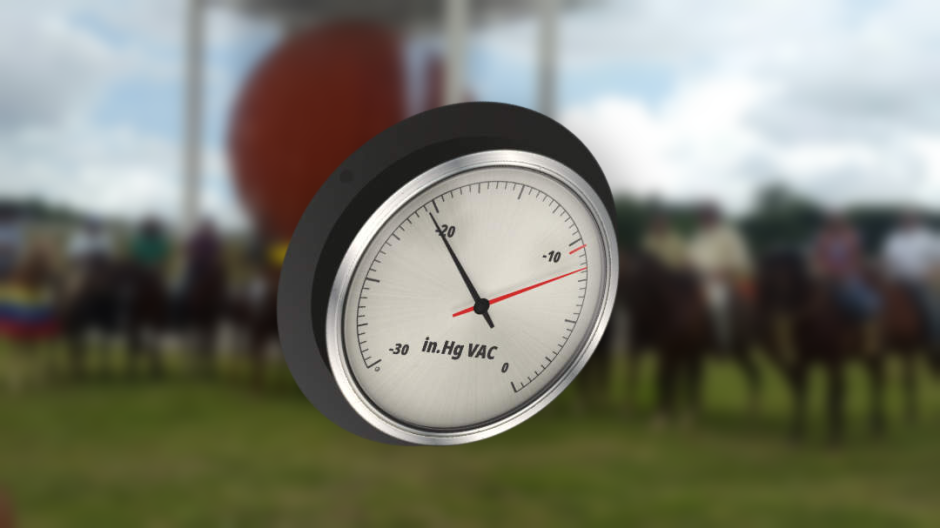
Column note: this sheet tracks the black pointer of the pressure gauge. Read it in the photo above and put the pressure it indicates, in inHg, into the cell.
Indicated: -20.5 inHg
